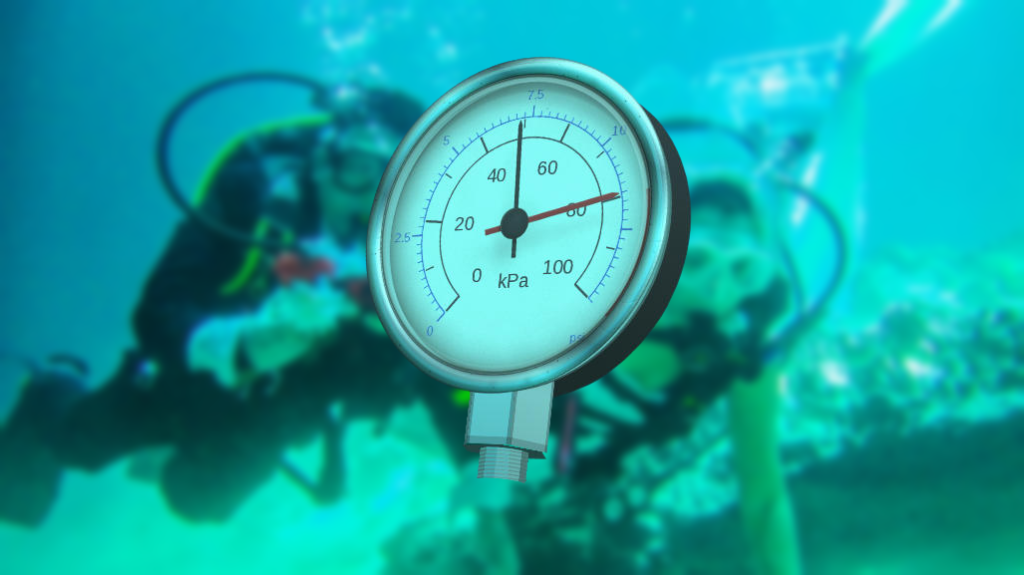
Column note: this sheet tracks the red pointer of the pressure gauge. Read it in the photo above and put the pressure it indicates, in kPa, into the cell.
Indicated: 80 kPa
